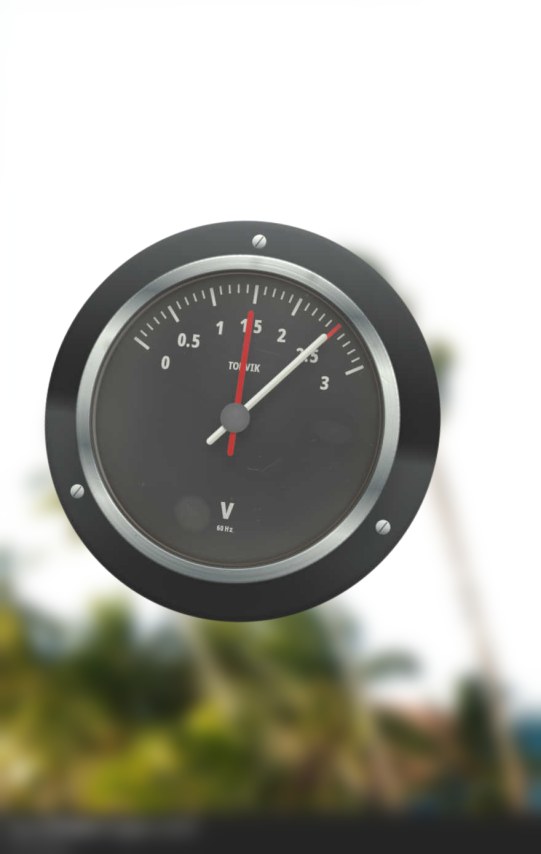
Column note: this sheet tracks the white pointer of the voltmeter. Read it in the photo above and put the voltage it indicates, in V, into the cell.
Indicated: 2.5 V
